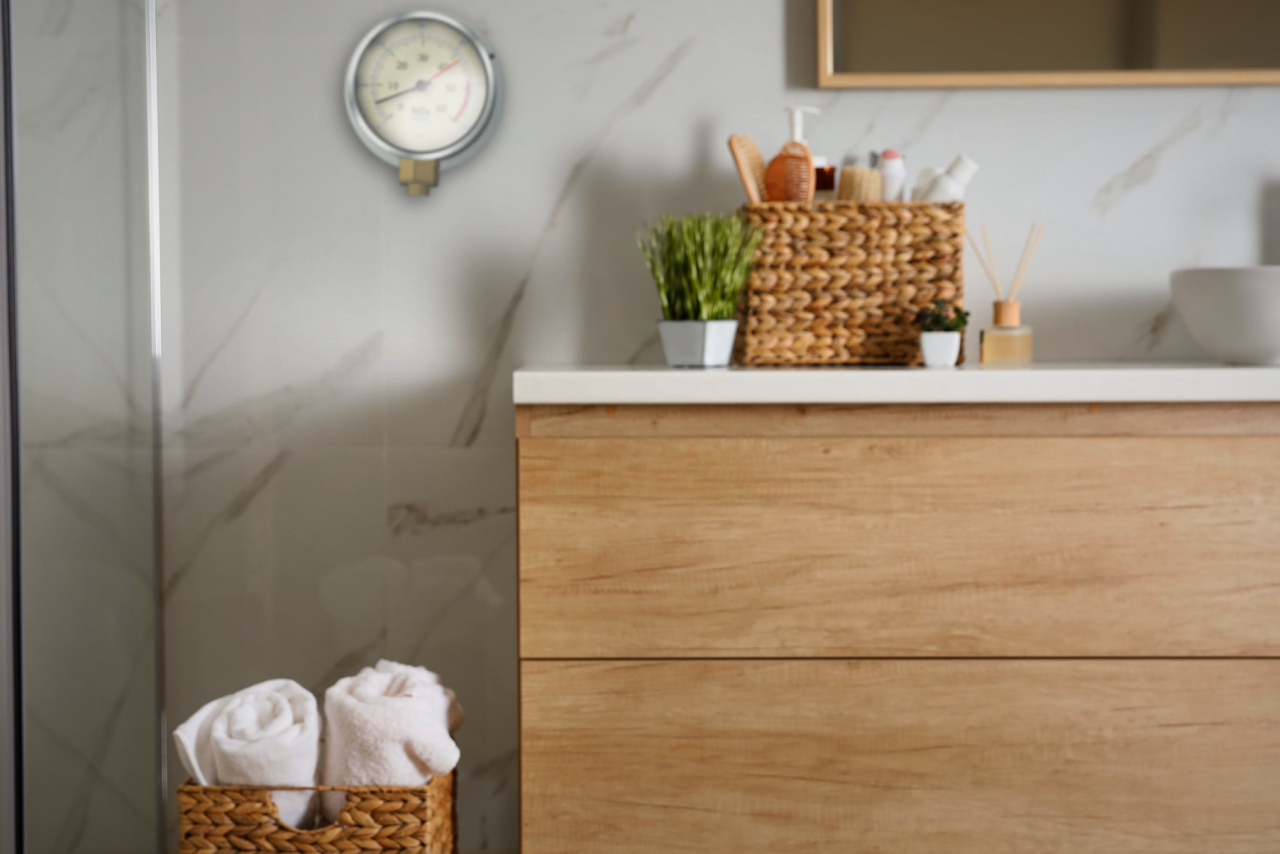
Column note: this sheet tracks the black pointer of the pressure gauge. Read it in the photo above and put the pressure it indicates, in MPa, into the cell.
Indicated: 5 MPa
